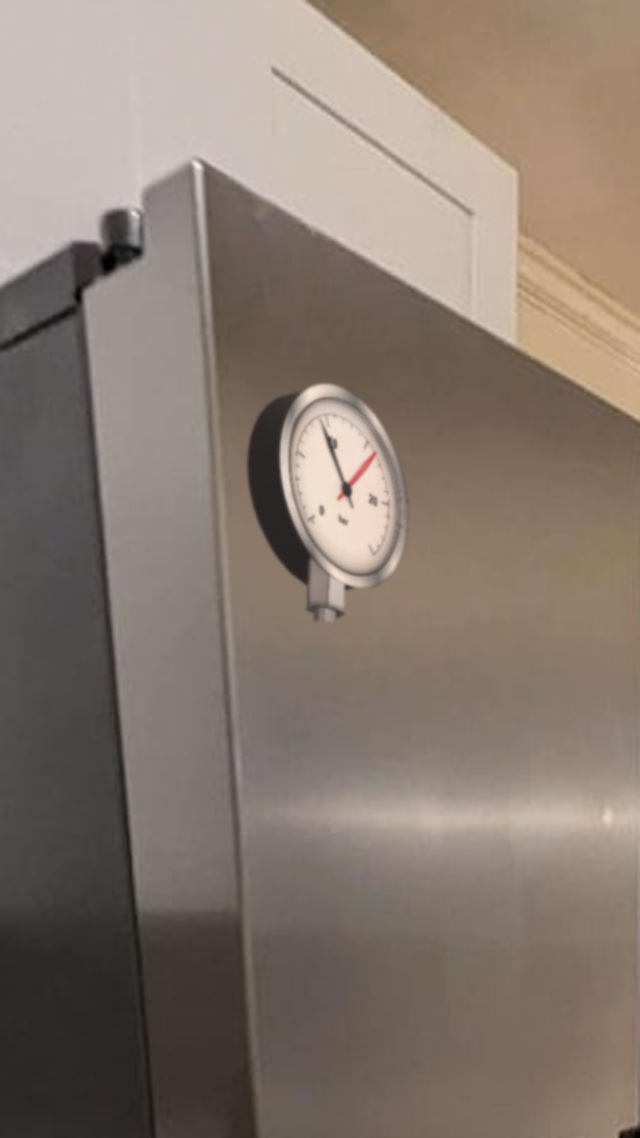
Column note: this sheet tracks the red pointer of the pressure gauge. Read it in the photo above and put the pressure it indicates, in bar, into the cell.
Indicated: 16 bar
